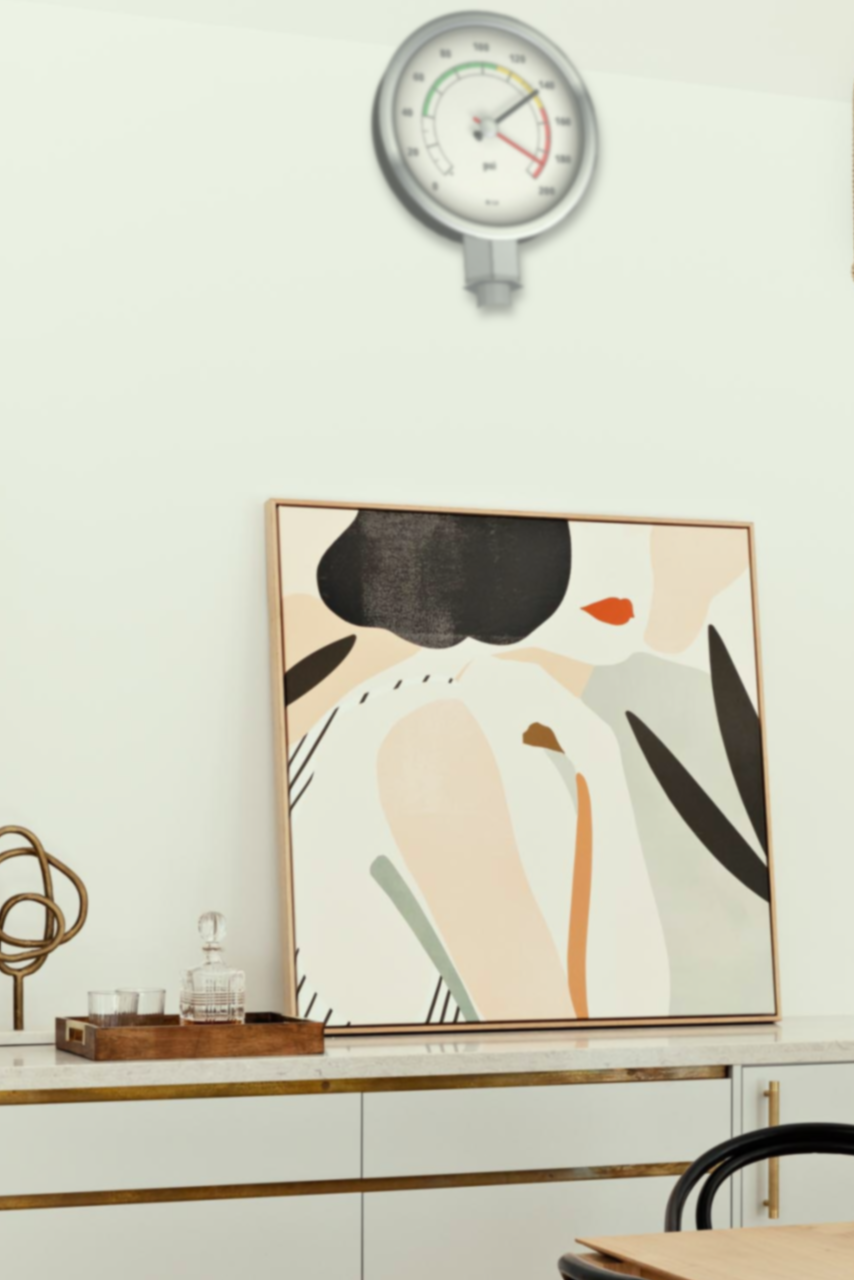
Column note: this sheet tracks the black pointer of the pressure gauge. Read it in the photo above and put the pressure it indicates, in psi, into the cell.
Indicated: 140 psi
